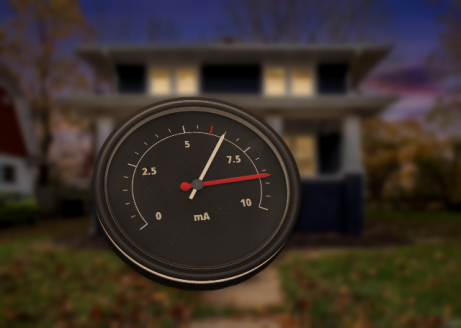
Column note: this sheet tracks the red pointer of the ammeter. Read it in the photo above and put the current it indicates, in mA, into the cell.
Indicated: 8.75 mA
